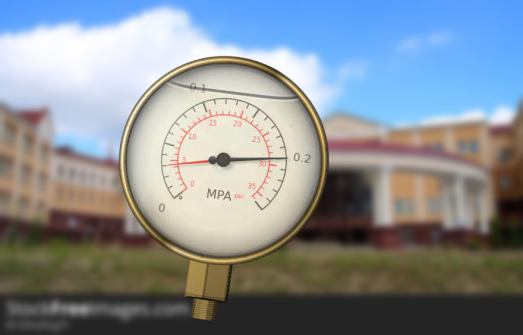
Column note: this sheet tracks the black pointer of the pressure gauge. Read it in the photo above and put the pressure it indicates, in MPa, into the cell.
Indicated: 0.2 MPa
